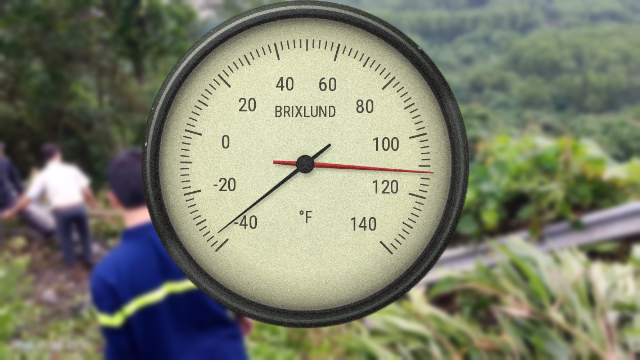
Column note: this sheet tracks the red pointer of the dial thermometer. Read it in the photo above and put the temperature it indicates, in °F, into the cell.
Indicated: 112 °F
